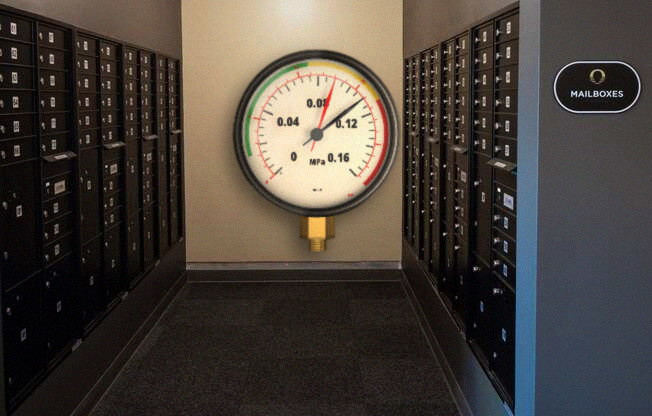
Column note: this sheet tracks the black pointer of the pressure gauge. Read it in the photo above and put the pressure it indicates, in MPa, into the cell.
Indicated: 0.11 MPa
